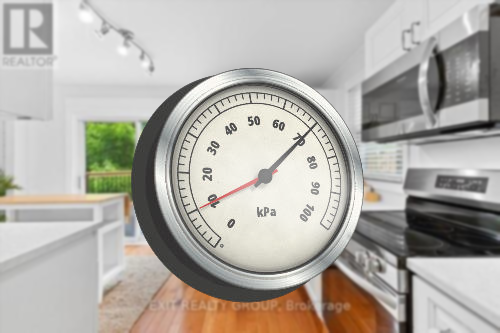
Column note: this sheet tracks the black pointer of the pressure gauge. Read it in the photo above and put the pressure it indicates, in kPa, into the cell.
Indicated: 70 kPa
